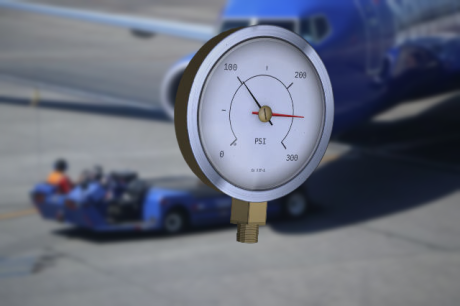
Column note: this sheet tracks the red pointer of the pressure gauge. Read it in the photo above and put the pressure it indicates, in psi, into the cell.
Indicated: 250 psi
